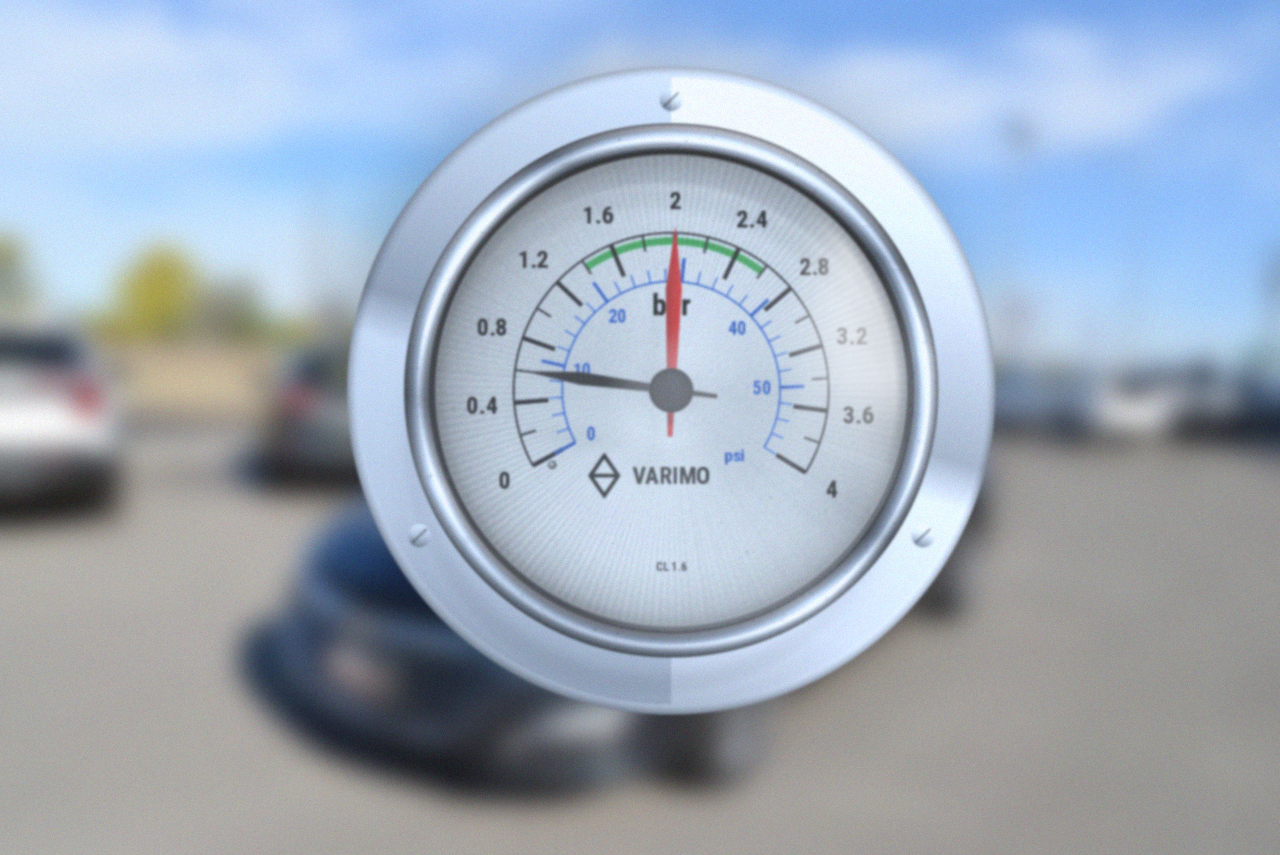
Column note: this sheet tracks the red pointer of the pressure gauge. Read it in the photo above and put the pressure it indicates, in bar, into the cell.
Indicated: 2 bar
